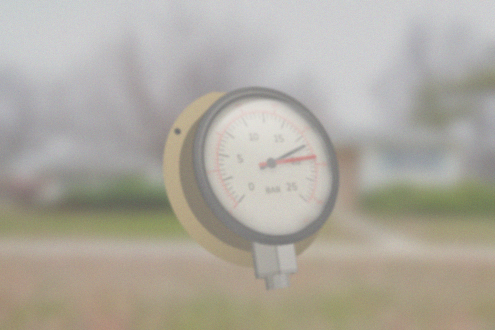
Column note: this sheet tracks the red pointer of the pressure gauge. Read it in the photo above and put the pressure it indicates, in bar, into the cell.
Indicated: 20 bar
